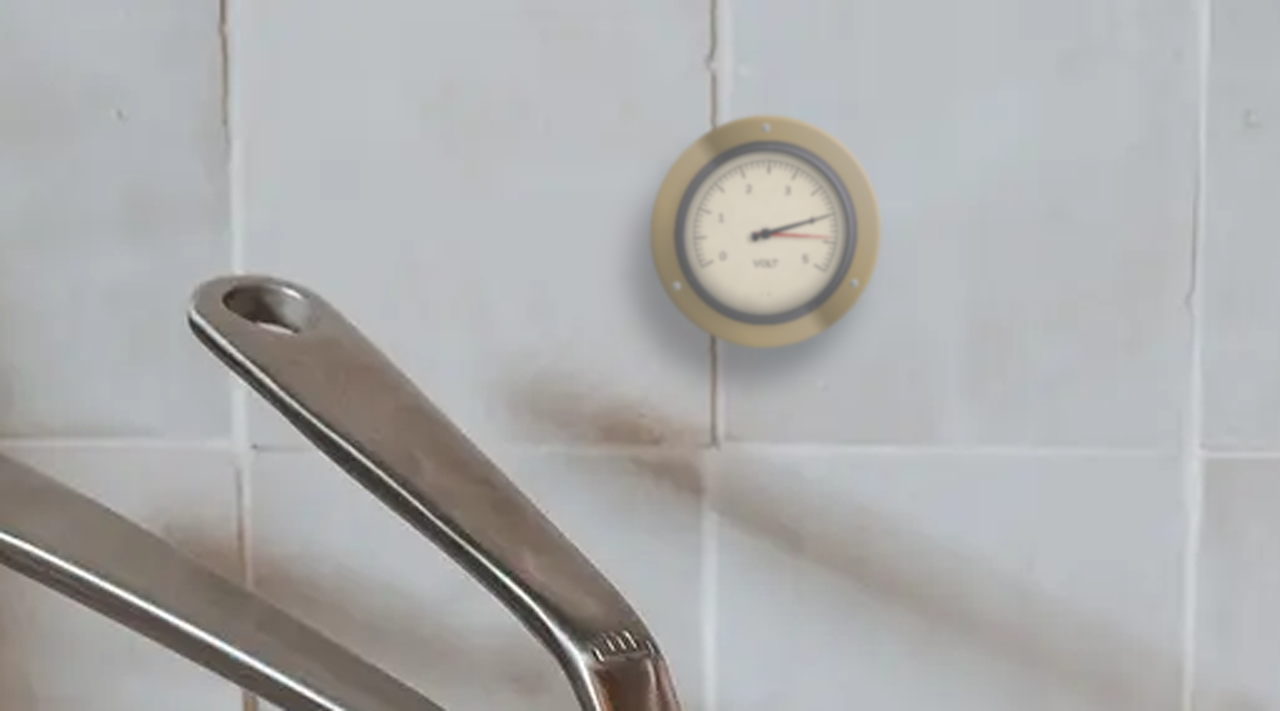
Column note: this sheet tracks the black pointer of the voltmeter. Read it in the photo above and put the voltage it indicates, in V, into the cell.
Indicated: 4 V
